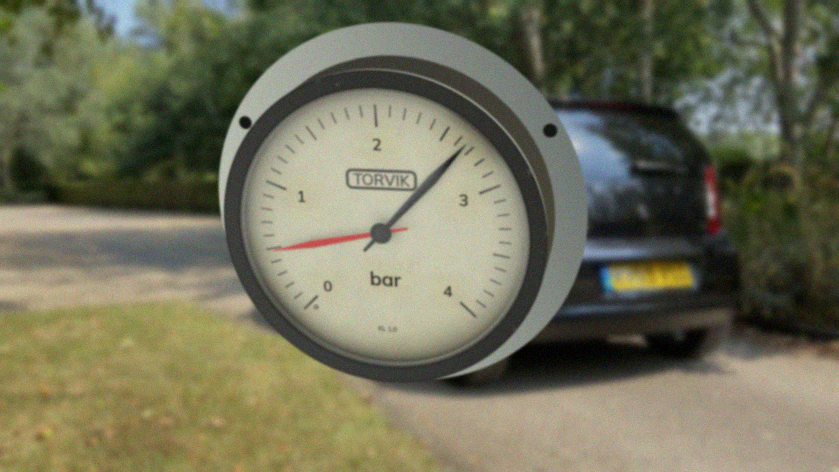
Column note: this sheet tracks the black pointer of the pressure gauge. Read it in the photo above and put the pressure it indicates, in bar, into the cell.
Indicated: 2.65 bar
